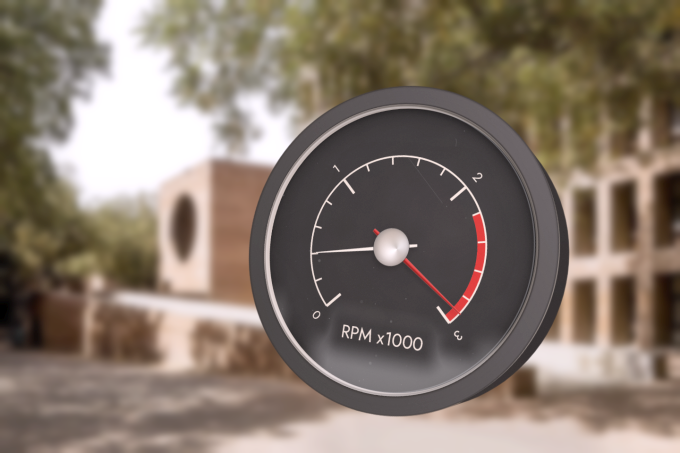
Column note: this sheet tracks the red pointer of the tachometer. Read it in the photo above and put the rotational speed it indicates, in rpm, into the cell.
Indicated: 2900 rpm
